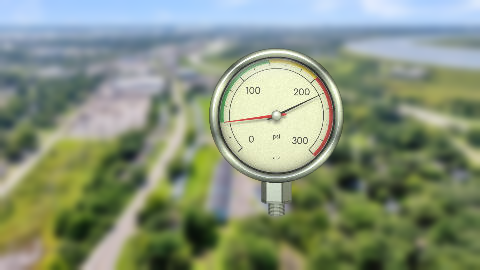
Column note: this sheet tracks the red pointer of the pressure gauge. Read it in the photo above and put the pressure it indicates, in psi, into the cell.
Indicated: 40 psi
